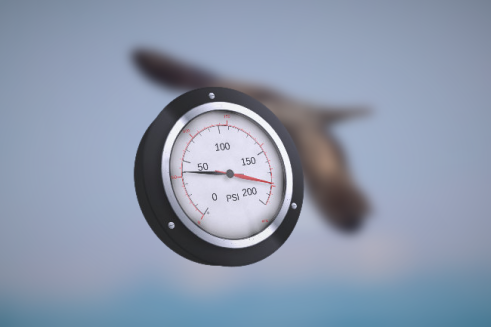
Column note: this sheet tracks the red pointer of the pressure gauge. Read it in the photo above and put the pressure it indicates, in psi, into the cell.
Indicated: 180 psi
